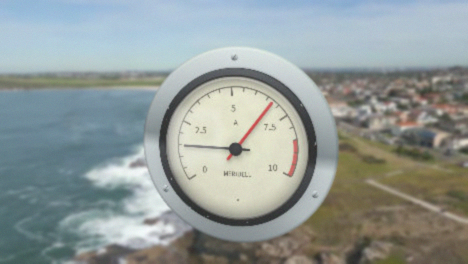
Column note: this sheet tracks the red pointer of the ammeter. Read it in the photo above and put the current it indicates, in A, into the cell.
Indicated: 6.75 A
